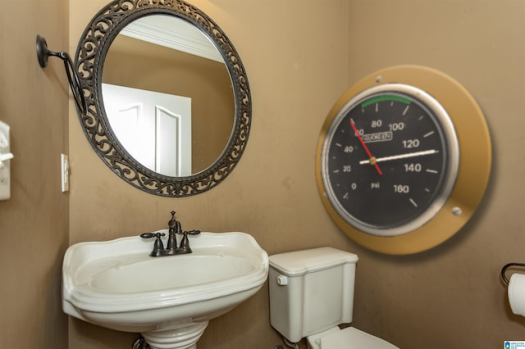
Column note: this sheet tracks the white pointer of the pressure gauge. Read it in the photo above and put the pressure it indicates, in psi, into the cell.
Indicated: 130 psi
